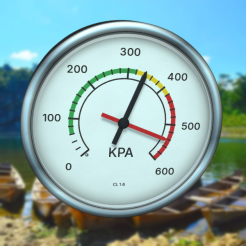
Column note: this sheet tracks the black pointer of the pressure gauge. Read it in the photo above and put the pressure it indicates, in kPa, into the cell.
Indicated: 340 kPa
